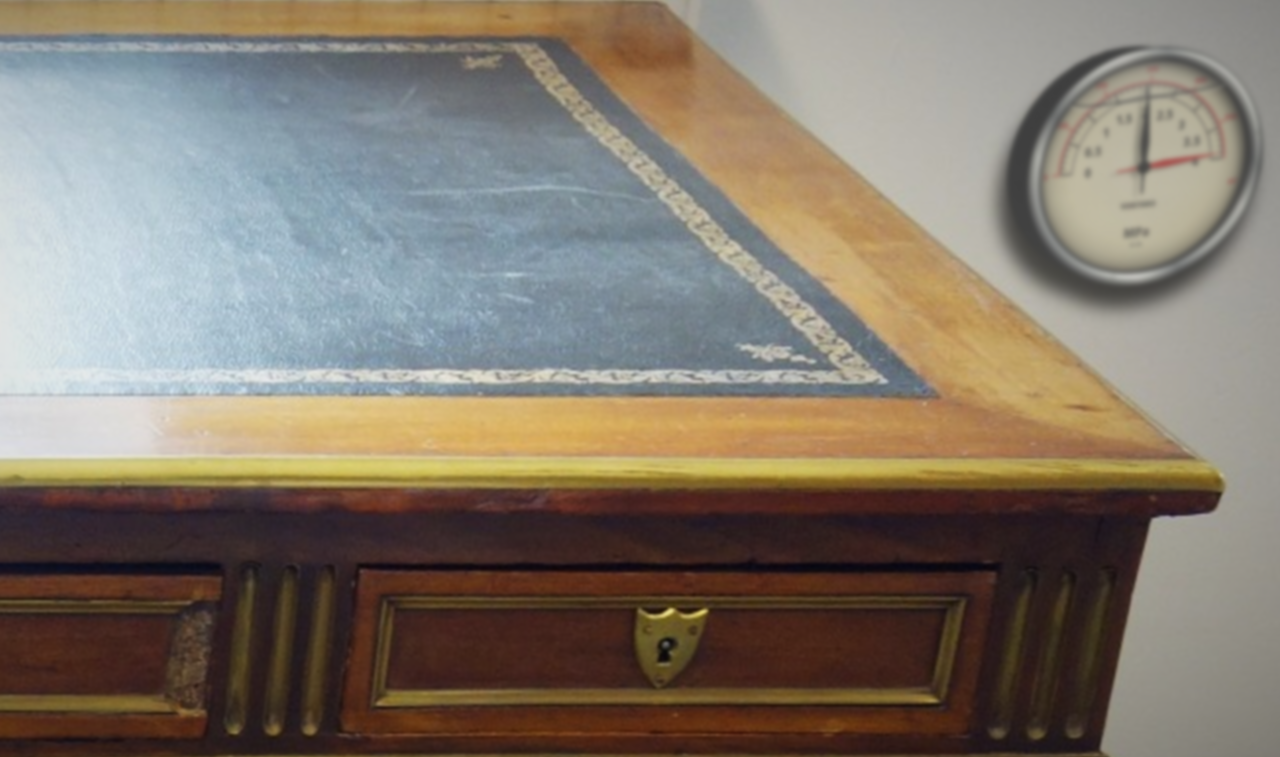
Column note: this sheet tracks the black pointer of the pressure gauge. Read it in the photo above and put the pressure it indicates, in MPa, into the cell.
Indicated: 2 MPa
